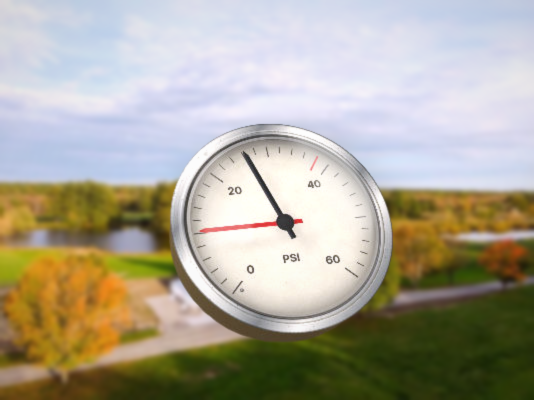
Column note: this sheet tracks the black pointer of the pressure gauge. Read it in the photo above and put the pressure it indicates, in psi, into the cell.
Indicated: 26 psi
